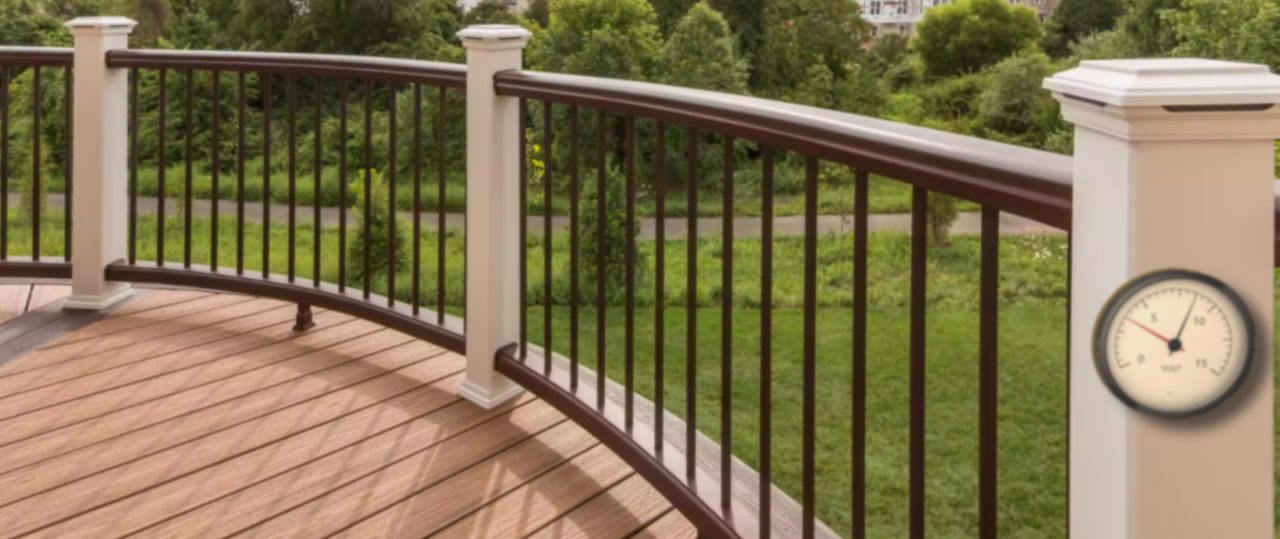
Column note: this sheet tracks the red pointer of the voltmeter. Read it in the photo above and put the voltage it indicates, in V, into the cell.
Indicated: 3.5 V
